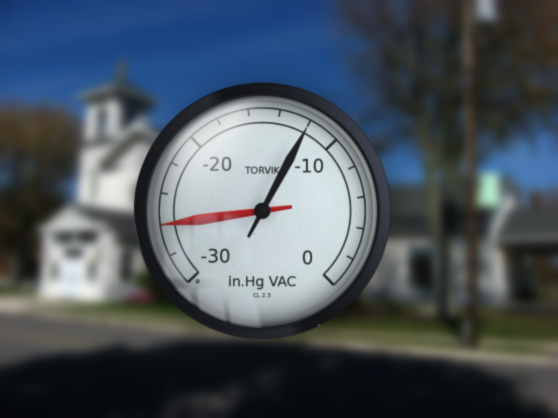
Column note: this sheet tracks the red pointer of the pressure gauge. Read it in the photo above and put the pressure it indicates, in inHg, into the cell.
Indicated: -26 inHg
